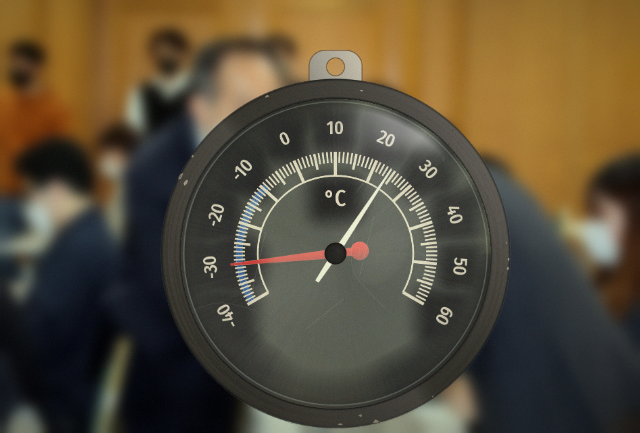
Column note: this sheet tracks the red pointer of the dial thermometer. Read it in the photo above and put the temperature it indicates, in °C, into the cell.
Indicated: -30 °C
